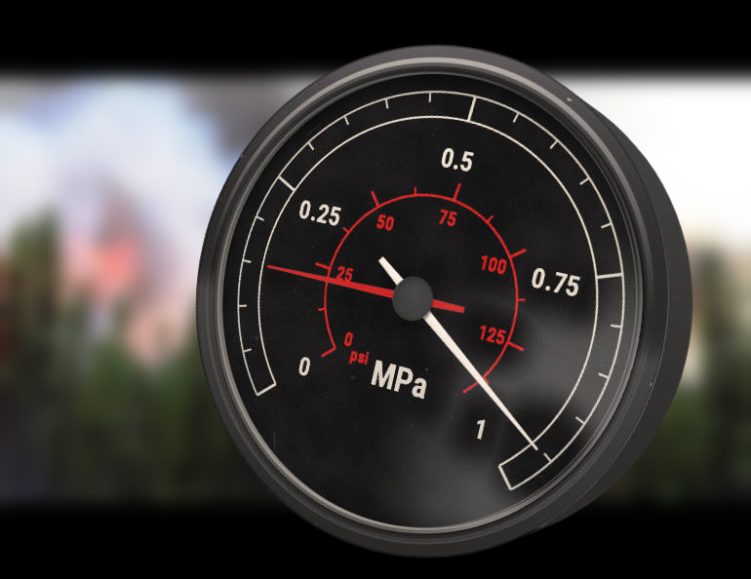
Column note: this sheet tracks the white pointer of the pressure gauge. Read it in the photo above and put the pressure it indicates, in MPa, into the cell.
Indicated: 0.95 MPa
